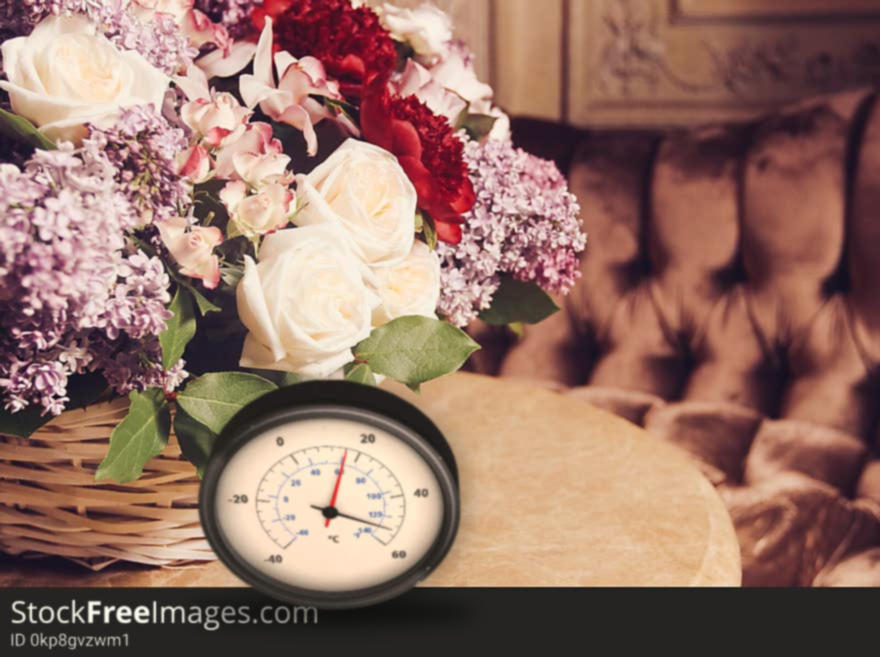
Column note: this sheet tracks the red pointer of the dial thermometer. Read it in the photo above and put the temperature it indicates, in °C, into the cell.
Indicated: 16 °C
